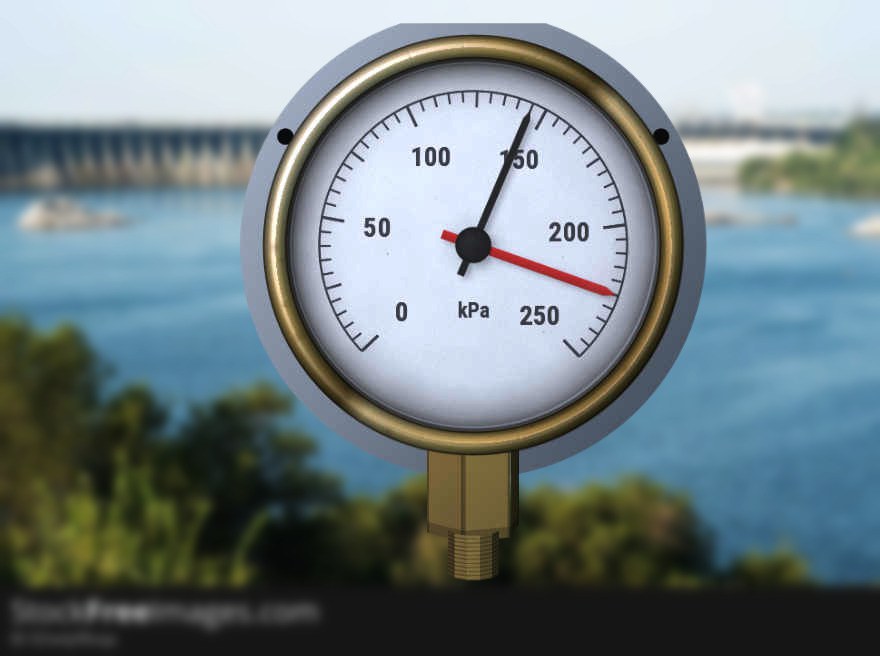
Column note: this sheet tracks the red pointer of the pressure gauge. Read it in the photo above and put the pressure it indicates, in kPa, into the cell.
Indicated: 225 kPa
